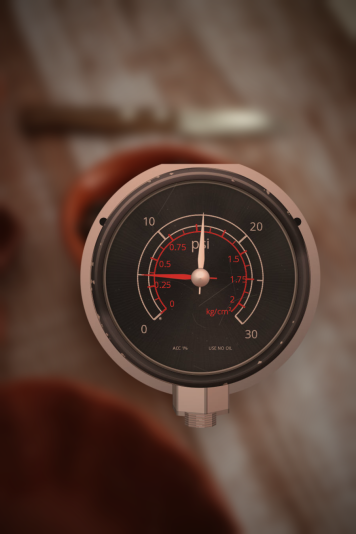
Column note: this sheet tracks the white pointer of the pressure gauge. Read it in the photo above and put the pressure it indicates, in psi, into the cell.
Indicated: 15 psi
